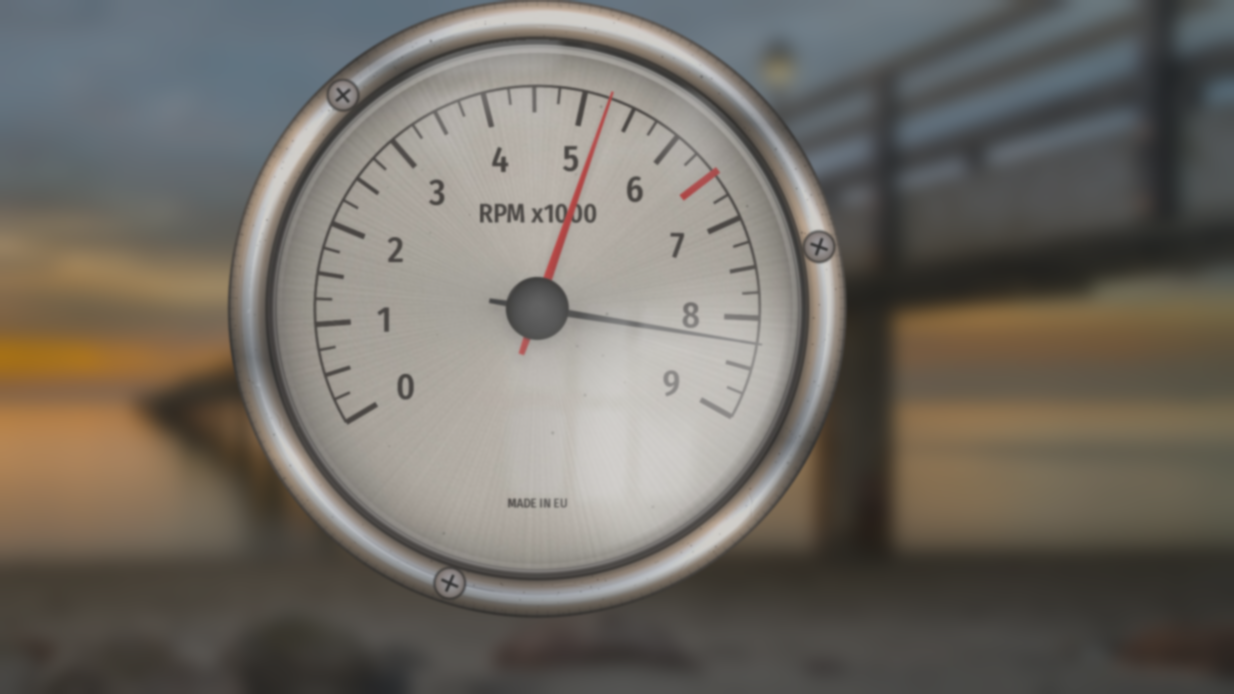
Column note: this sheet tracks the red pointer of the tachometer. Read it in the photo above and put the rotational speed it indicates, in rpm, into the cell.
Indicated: 5250 rpm
